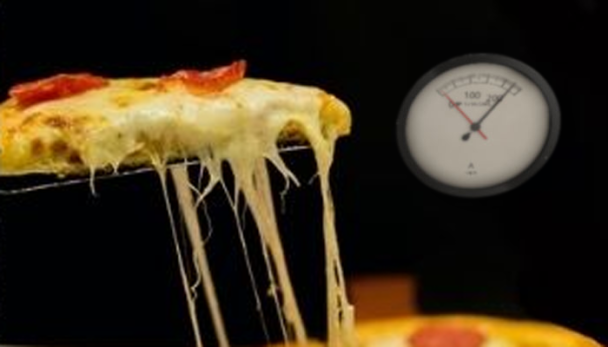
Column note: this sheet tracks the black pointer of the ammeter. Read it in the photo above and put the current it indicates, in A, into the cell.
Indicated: 225 A
